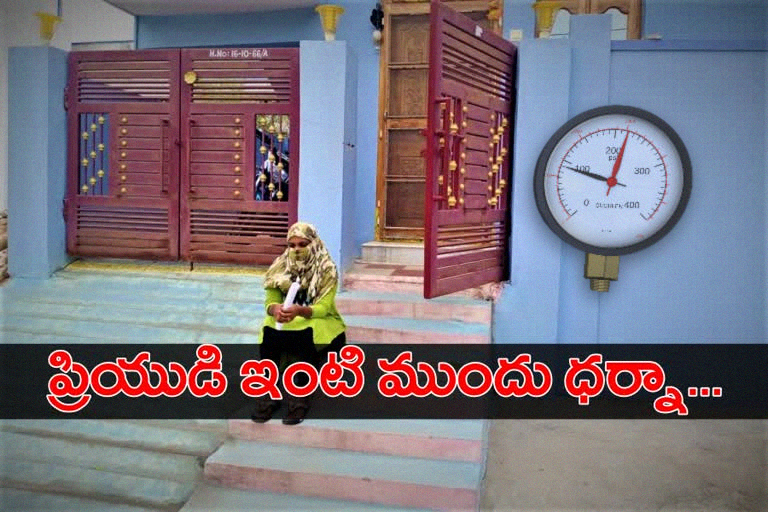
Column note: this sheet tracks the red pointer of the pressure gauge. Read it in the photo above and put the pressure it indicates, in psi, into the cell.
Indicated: 220 psi
